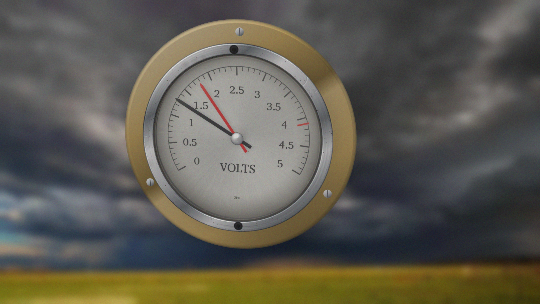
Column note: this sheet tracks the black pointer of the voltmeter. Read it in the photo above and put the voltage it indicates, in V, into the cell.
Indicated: 1.3 V
